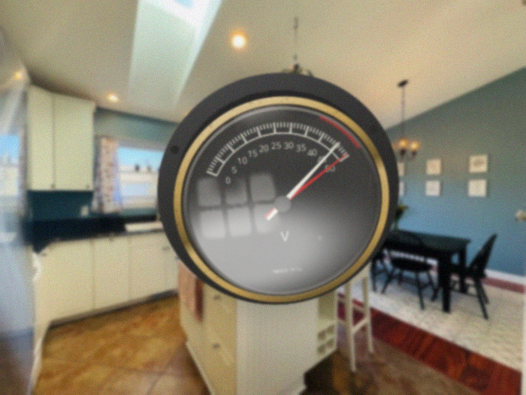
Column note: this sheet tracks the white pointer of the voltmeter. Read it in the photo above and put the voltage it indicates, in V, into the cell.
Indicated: 45 V
